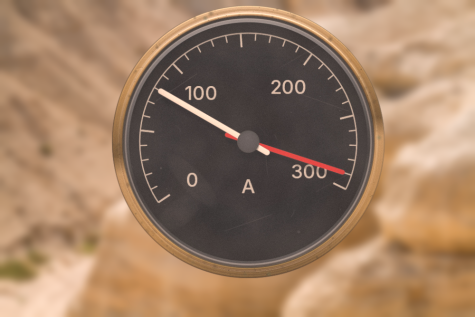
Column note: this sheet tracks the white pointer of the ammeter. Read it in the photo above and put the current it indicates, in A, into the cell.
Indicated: 80 A
